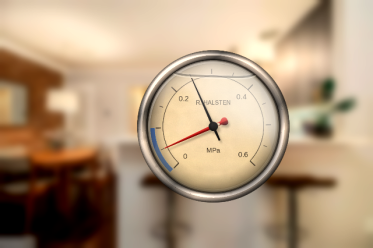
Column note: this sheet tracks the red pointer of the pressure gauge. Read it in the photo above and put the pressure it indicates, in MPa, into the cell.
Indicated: 0.05 MPa
